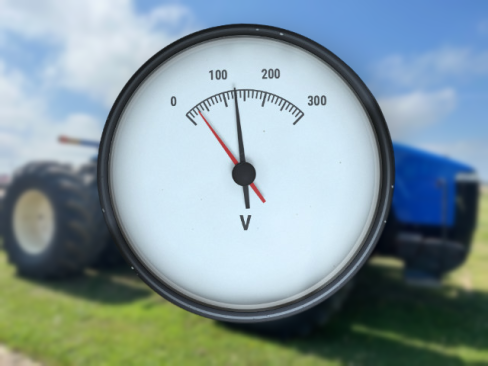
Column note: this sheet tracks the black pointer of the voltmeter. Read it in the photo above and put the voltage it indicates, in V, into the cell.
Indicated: 130 V
